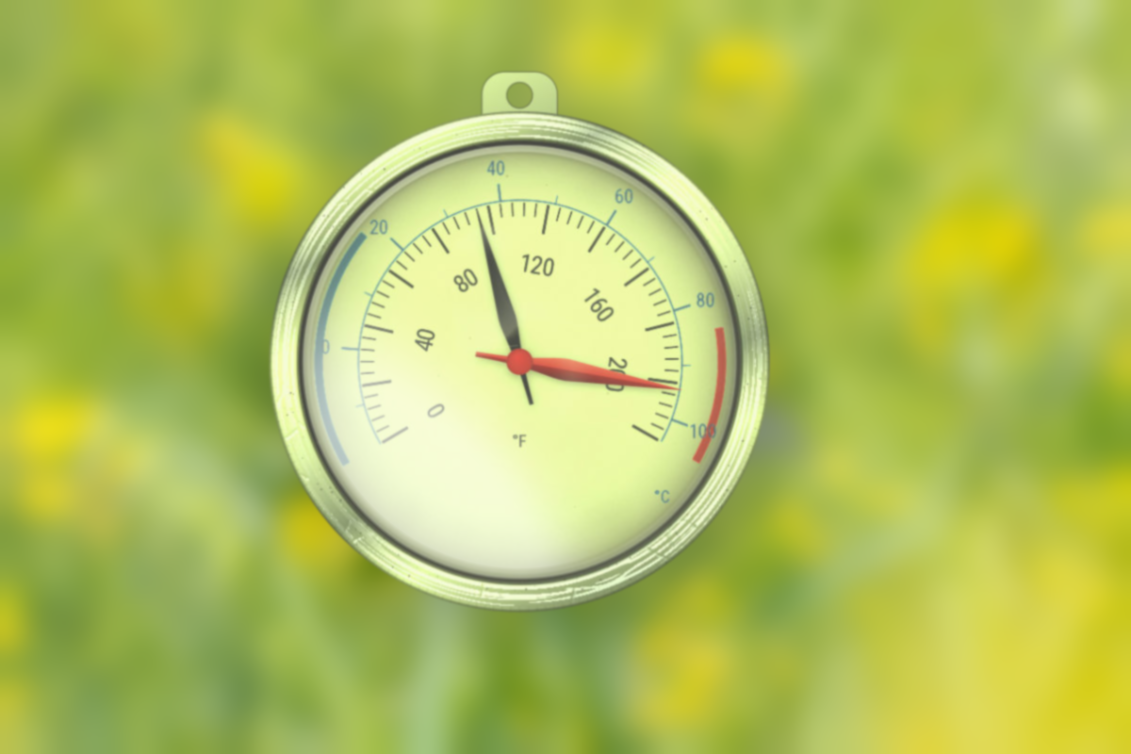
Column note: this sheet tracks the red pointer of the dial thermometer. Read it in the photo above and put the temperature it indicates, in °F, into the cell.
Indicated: 202 °F
